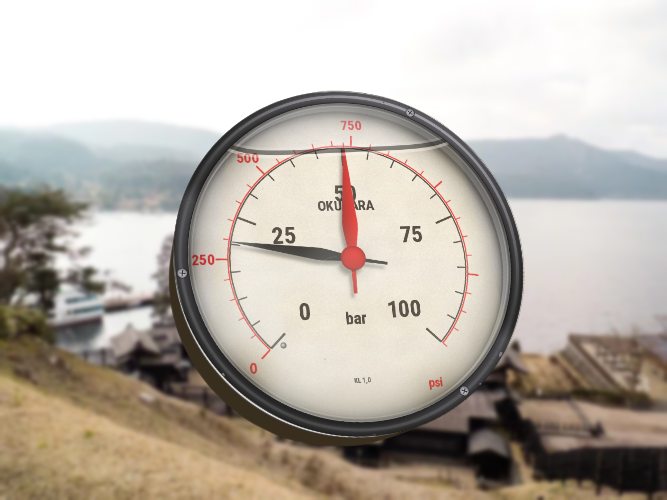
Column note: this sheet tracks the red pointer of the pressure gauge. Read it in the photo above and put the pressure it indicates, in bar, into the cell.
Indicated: 50 bar
